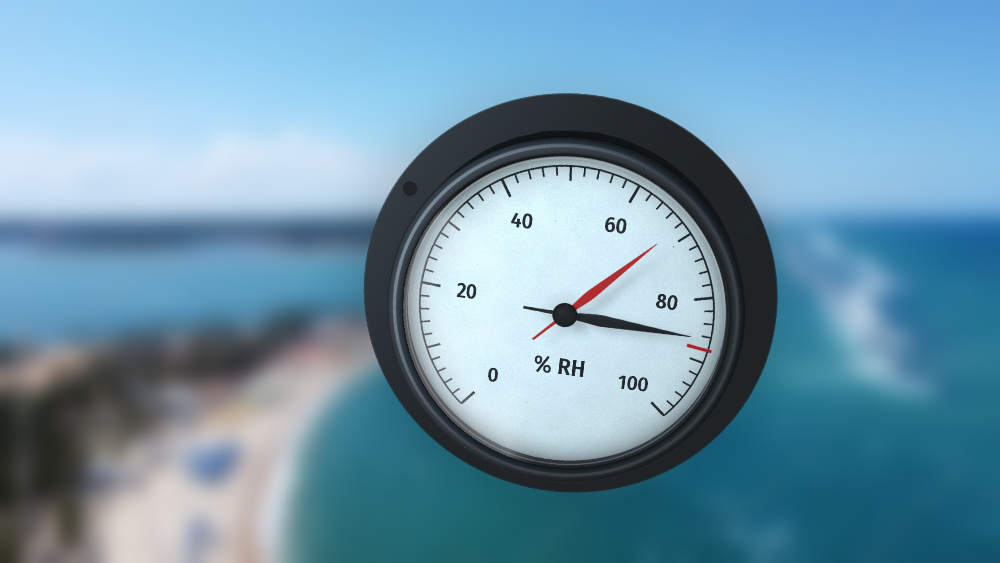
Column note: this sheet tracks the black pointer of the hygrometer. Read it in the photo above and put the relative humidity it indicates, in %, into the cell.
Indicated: 86 %
